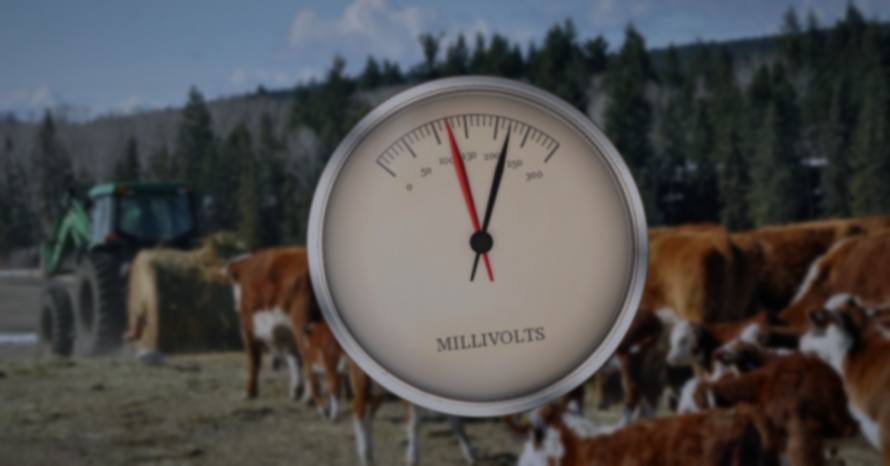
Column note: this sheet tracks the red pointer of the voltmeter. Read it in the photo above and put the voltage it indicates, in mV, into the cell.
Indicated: 120 mV
